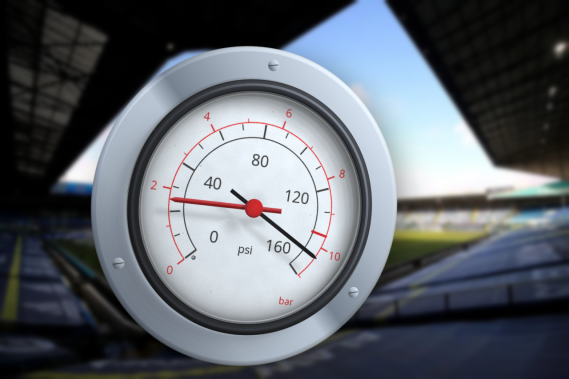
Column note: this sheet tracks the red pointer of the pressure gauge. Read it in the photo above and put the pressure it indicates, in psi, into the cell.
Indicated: 25 psi
